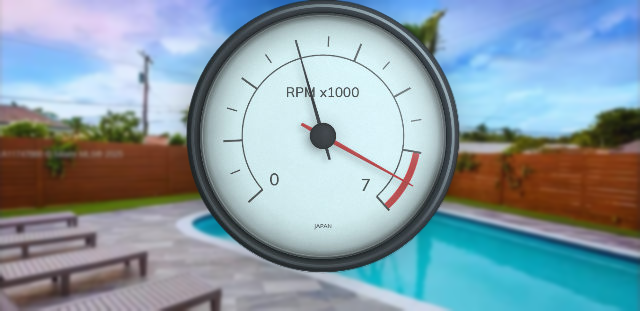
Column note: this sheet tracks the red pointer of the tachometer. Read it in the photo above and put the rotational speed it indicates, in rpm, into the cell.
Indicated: 6500 rpm
